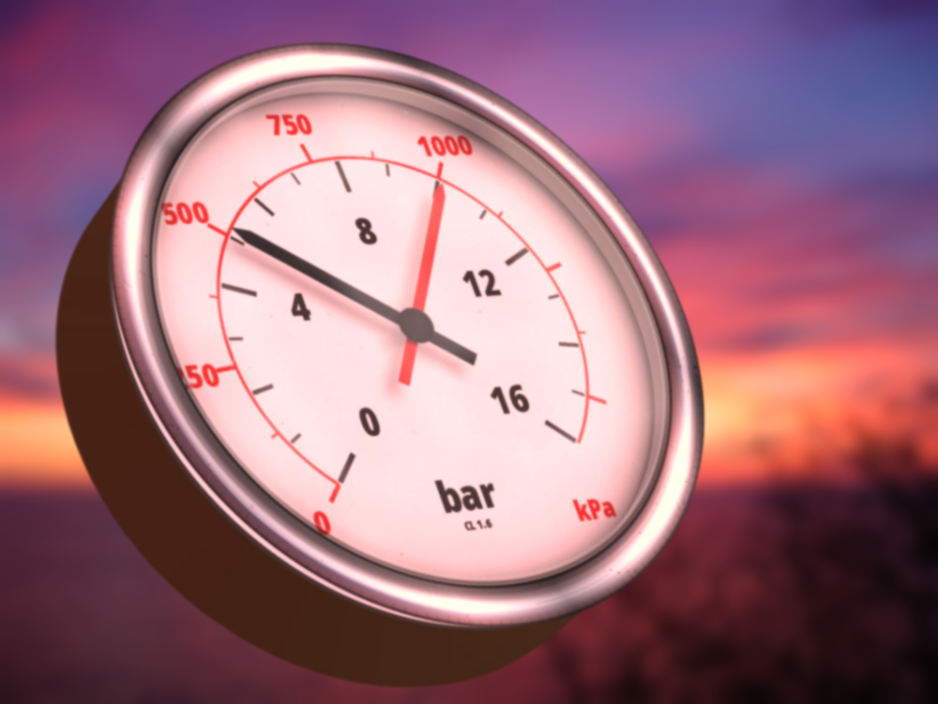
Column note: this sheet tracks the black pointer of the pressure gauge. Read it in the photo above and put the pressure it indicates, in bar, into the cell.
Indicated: 5 bar
